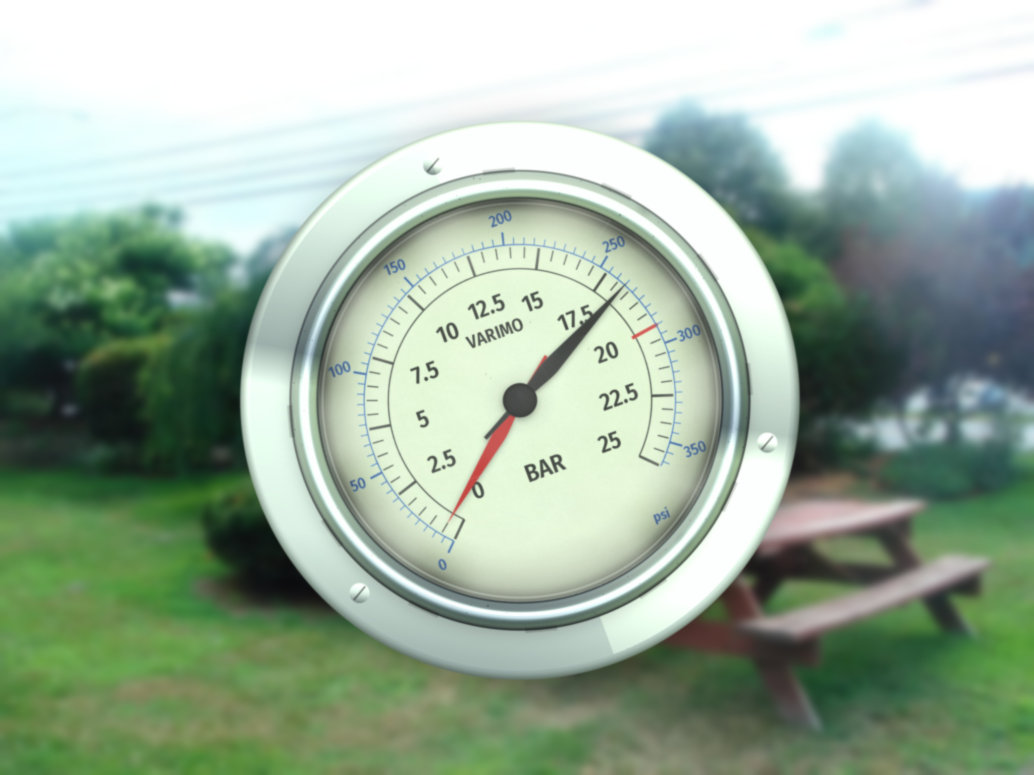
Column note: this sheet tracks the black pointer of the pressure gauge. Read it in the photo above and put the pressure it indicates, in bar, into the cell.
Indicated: 18.25 bar
